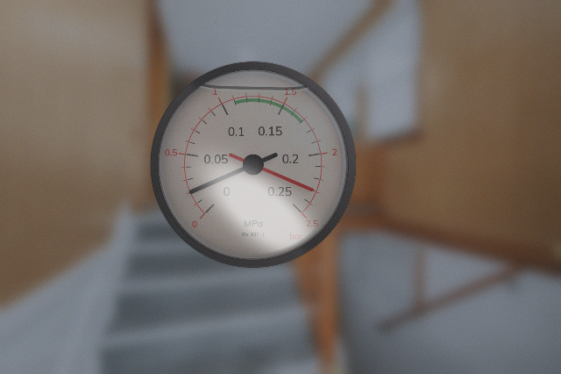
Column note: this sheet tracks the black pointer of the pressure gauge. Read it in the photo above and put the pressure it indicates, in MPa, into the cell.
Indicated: 0.02 MPa
